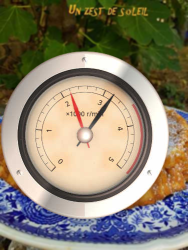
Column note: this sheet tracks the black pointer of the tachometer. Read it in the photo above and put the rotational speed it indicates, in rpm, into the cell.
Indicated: 3200 rpm
